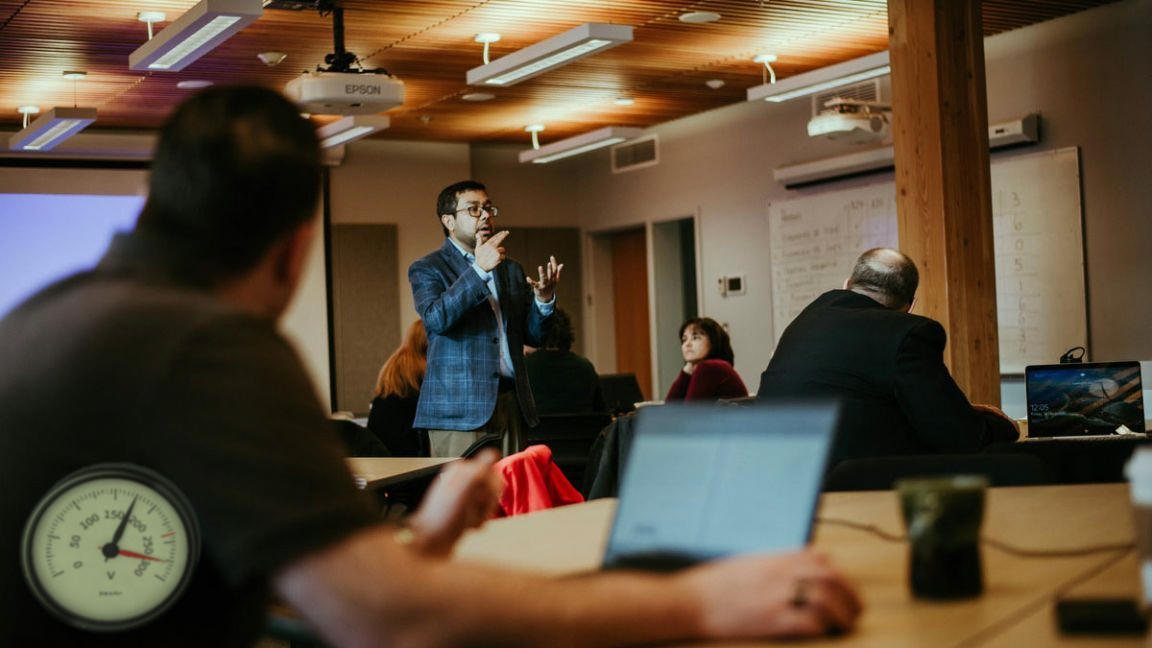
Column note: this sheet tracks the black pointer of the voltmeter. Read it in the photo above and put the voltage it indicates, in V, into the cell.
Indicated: 175 V
